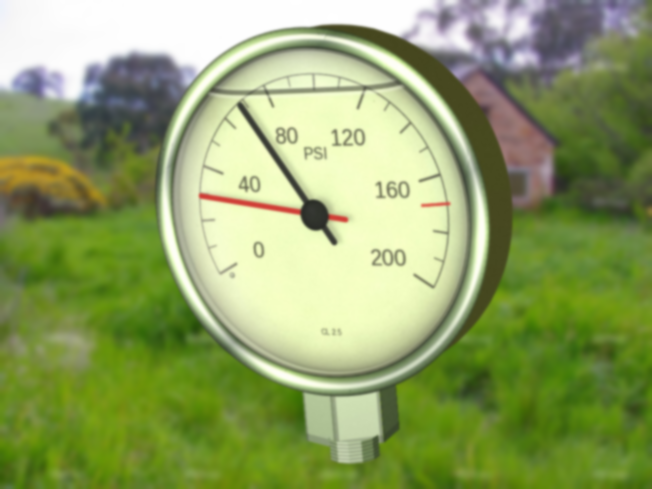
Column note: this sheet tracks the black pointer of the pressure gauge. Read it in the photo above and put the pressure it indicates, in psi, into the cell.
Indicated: 70 psi
